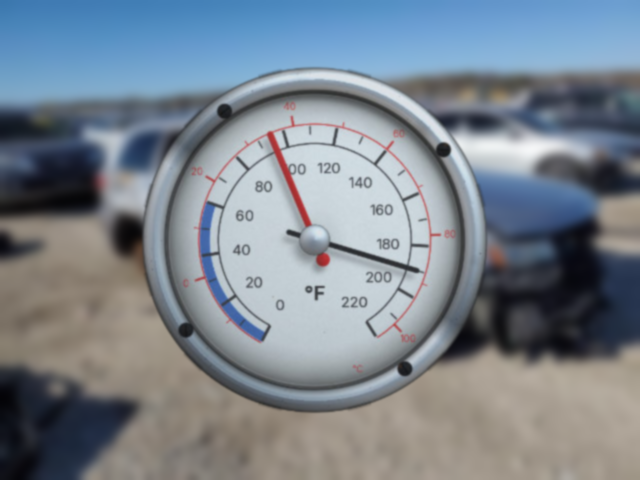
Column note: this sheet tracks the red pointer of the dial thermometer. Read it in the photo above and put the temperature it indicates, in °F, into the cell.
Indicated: 95 °F
